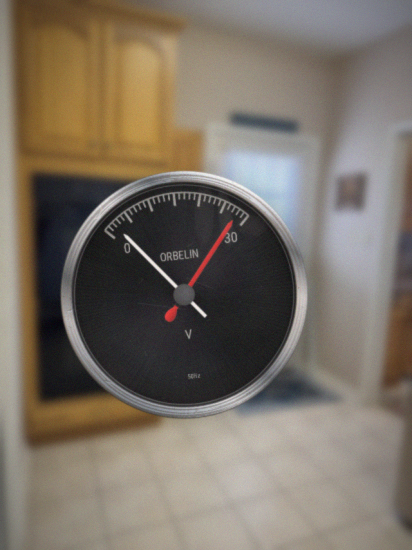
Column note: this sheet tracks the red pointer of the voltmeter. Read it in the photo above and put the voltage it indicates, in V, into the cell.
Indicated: 28 V
